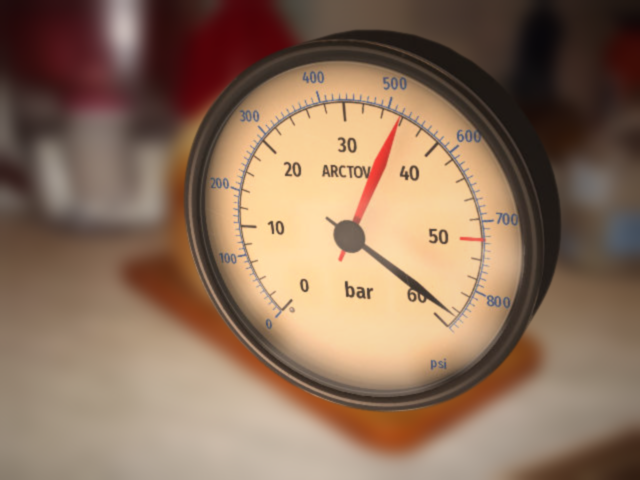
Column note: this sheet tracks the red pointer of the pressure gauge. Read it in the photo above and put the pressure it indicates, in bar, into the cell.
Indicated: 36 bar
